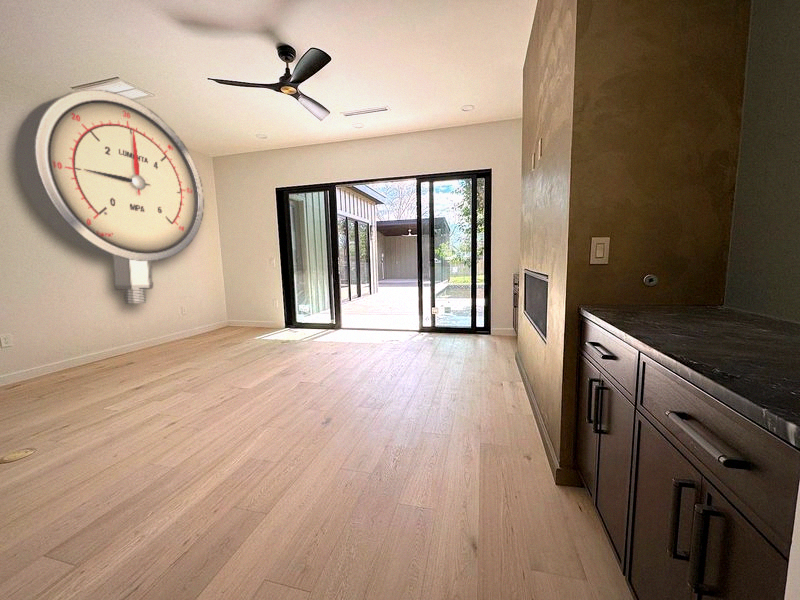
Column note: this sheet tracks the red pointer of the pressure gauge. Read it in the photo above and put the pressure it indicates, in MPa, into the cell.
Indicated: 3 MPa
